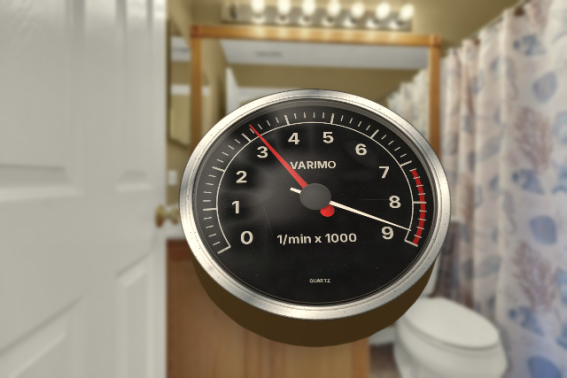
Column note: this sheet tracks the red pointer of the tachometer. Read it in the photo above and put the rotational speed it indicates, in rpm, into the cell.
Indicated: 3200 rpm
